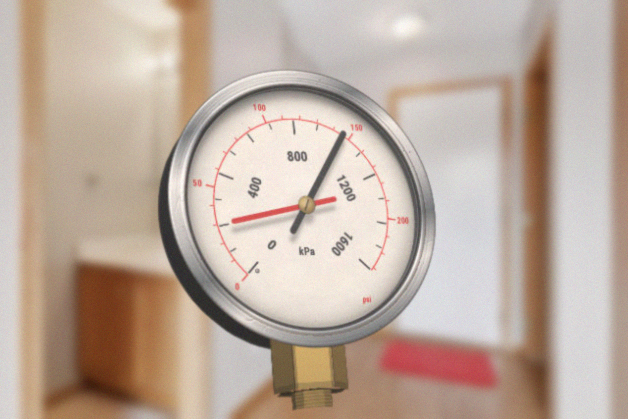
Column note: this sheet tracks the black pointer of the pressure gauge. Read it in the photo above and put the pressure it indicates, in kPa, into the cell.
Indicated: 1000 kPa
